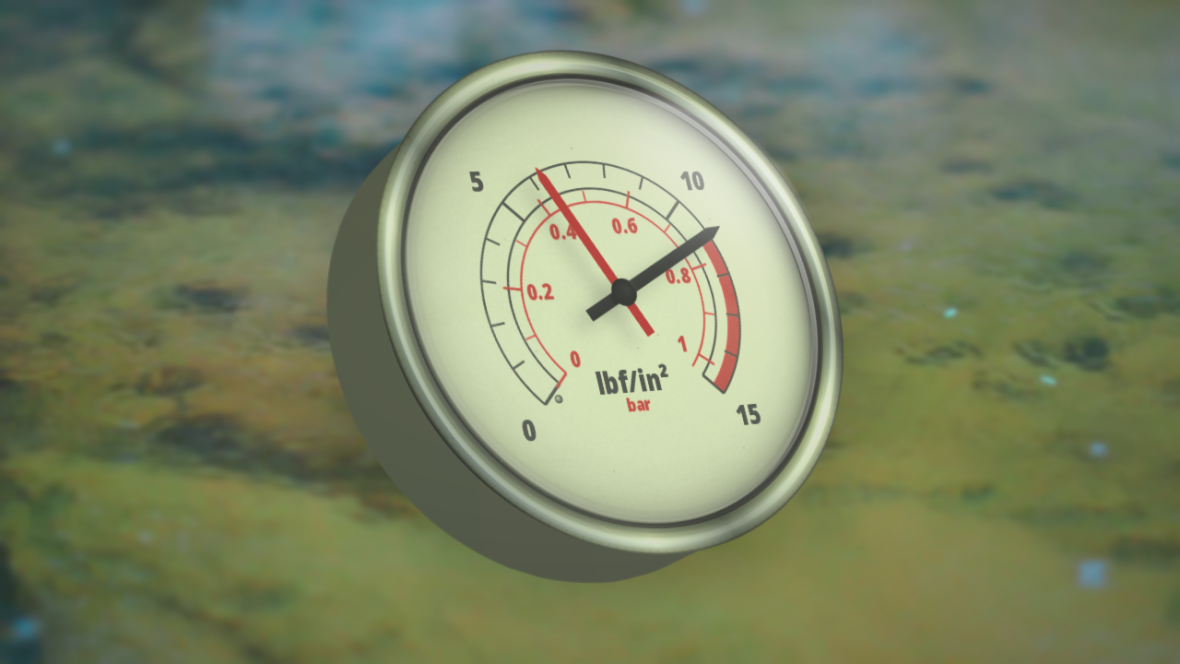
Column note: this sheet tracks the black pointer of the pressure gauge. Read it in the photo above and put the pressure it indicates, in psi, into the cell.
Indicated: 11 psi
